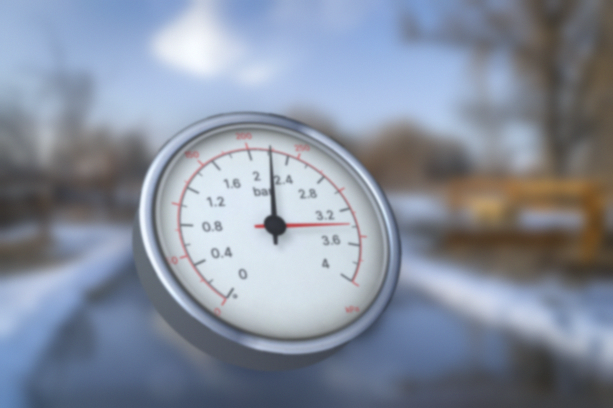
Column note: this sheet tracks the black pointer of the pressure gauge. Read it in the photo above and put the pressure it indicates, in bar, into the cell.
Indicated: 2.2 bar
